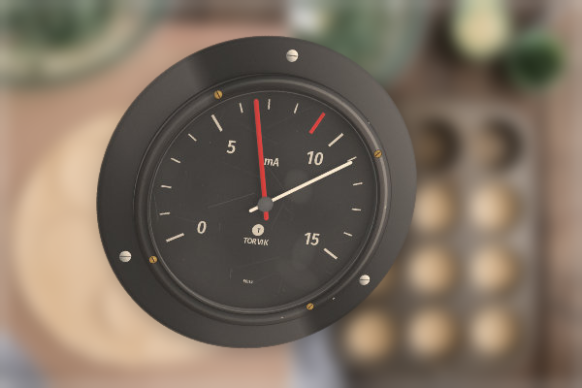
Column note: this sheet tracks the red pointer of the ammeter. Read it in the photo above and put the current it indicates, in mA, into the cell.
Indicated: 6.5 mA
